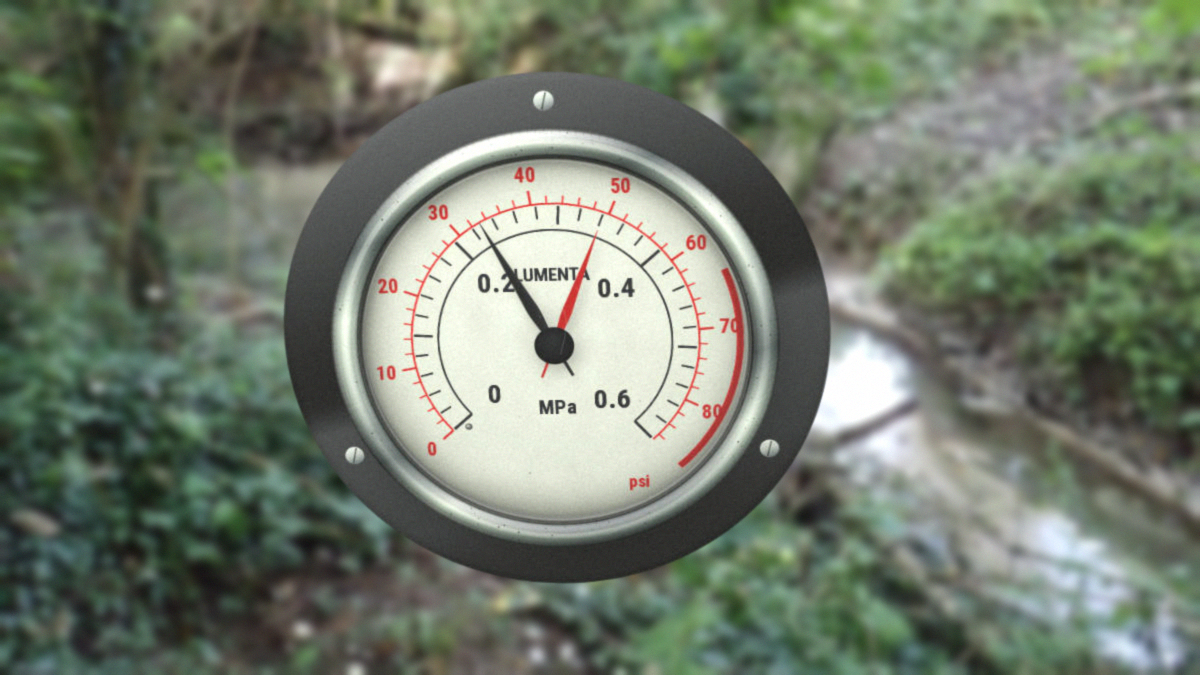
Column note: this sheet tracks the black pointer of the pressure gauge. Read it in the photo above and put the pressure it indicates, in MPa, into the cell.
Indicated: 0.23 MPa
